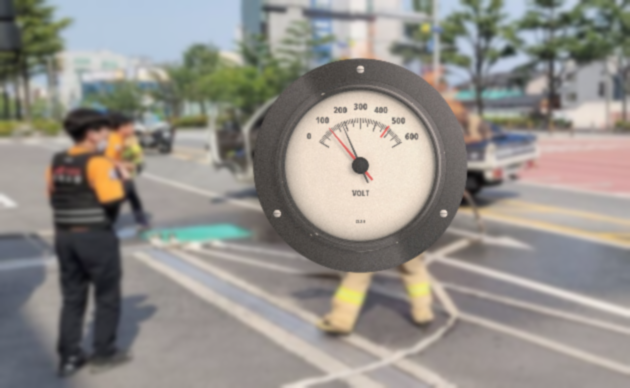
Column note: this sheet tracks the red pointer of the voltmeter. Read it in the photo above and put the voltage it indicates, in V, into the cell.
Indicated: 100 V
